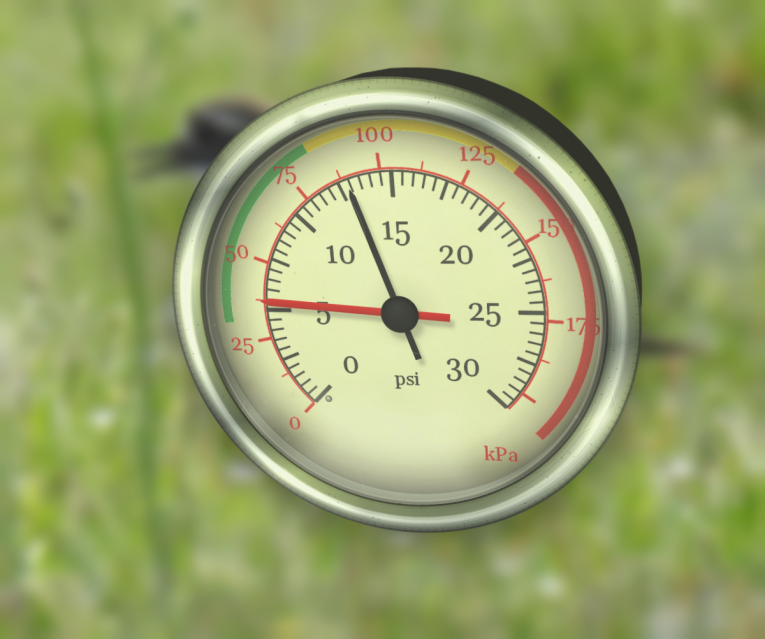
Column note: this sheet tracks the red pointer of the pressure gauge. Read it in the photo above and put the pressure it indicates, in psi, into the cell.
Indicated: 5.5 psi
